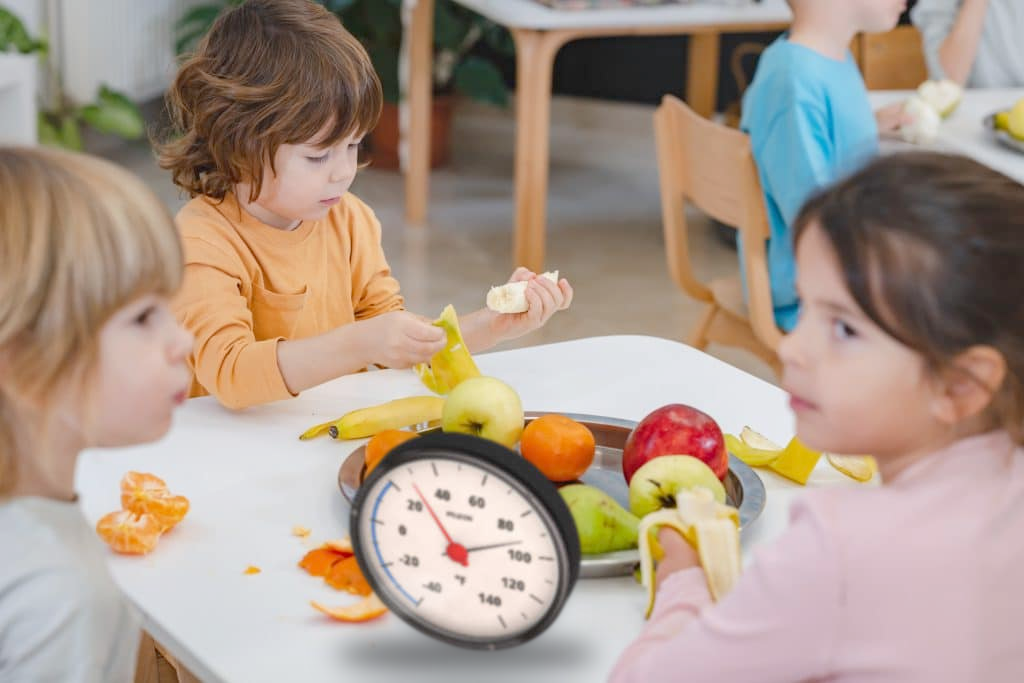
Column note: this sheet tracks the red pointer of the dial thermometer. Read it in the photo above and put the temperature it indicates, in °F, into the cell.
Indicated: 30 °F
